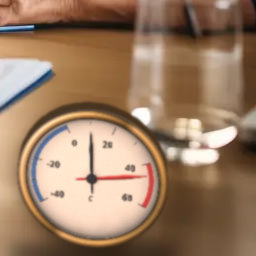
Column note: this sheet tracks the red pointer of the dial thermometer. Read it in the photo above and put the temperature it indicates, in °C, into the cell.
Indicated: 45 °C
